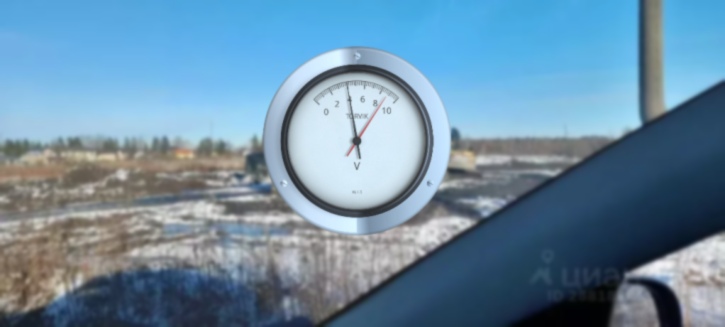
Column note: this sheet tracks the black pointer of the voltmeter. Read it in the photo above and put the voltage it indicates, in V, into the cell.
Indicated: 4 V
